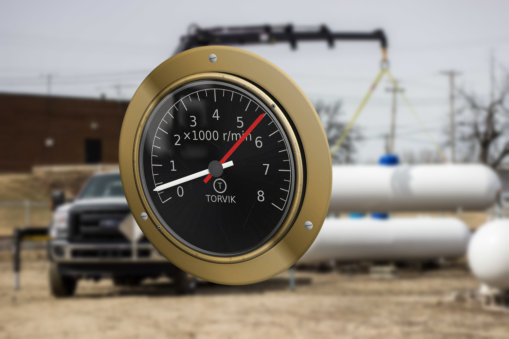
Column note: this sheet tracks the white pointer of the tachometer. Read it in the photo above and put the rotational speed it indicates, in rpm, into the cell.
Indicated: 375 rpm
